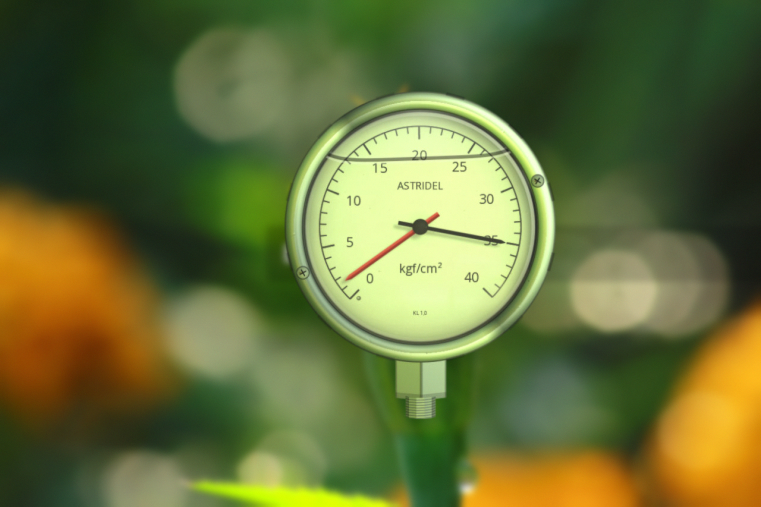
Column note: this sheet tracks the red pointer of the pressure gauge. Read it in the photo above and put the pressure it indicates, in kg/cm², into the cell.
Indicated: 1.5 kg/cm²
